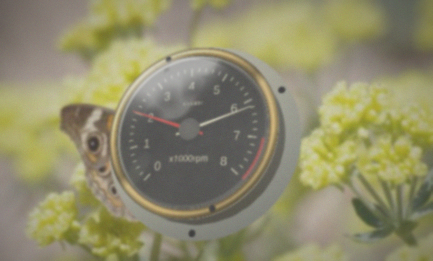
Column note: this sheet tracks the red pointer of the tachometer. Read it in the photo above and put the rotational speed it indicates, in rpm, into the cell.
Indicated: 2000 rpm
